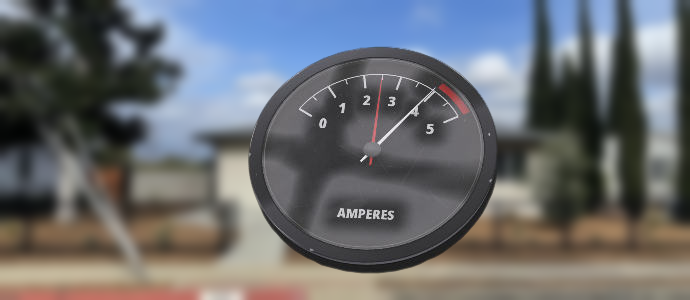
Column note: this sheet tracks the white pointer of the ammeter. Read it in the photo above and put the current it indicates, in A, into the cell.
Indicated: 4 A
